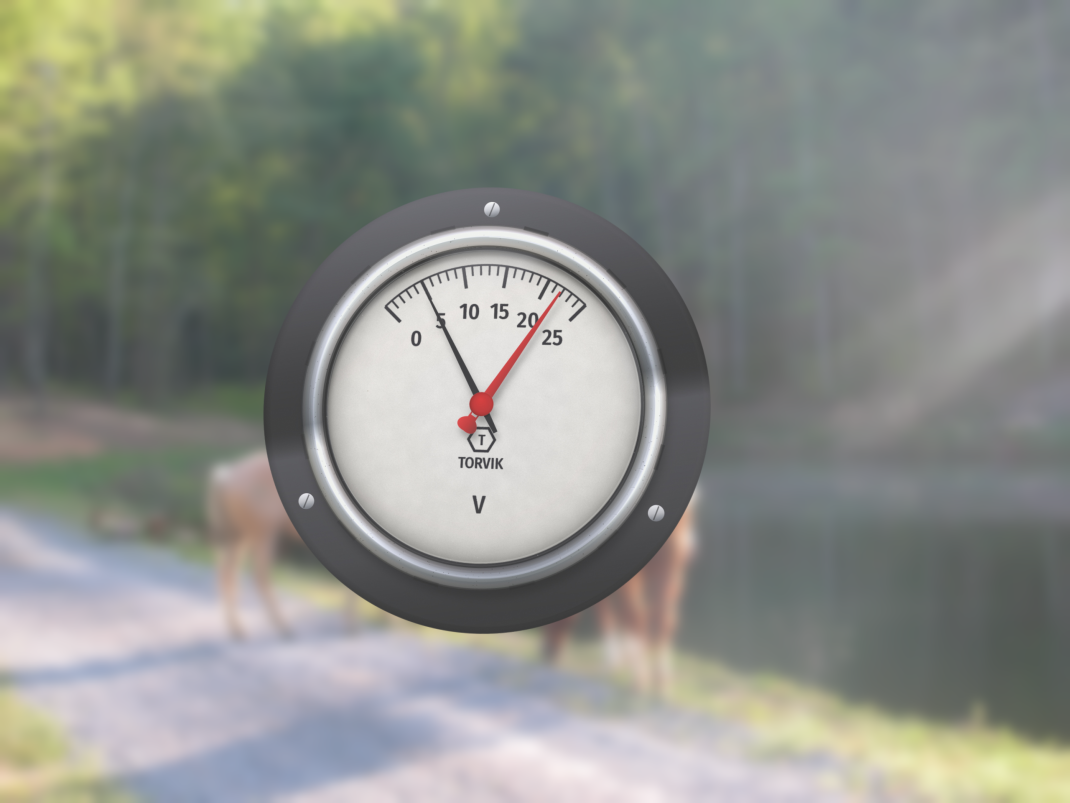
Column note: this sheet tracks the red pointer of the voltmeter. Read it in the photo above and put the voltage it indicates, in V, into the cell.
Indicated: 22 V
